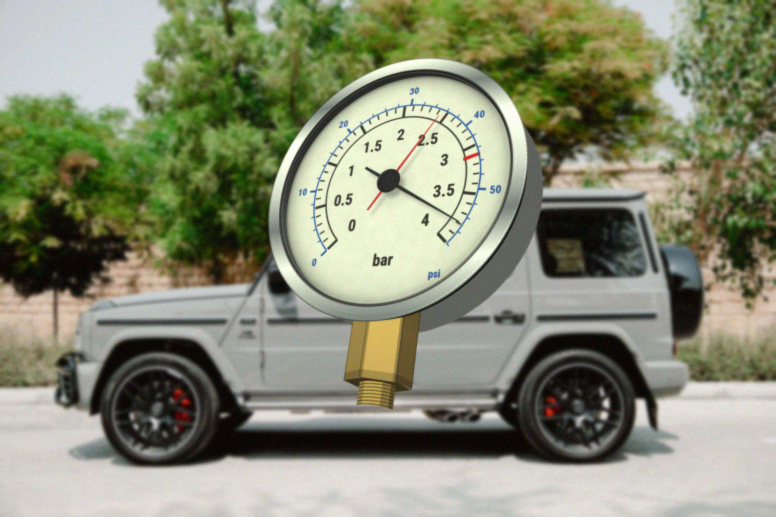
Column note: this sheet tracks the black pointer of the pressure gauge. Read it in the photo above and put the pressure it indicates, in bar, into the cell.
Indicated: 3.8 bar
